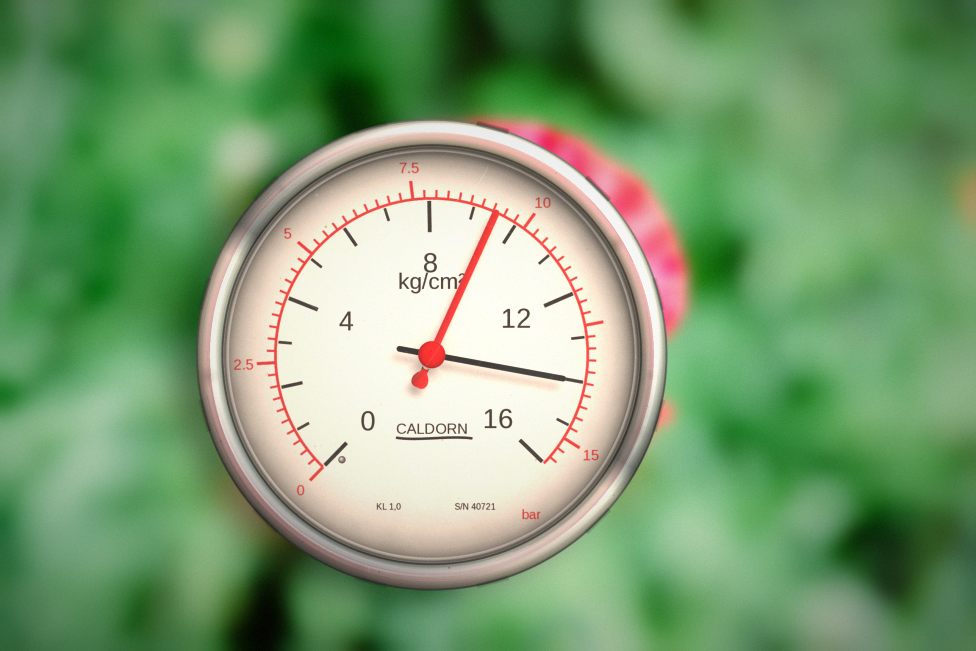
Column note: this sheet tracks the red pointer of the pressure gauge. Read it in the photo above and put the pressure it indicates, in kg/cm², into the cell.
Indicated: 9.5 kg/cm²
